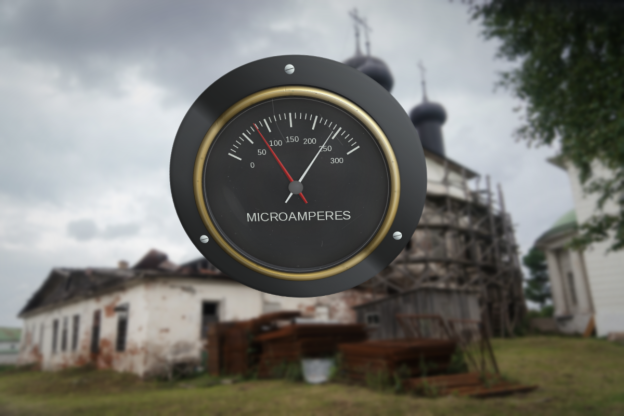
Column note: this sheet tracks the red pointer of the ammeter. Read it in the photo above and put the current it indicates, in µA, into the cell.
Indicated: 80 µA
